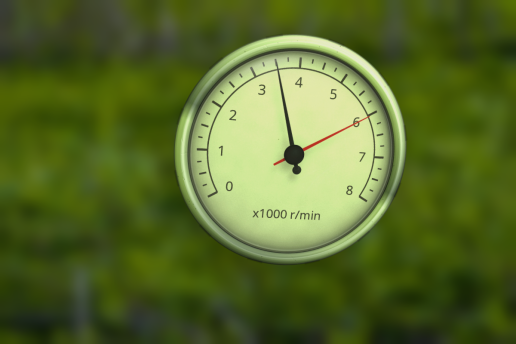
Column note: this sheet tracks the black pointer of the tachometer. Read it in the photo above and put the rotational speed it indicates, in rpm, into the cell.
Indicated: 3500 rpm
